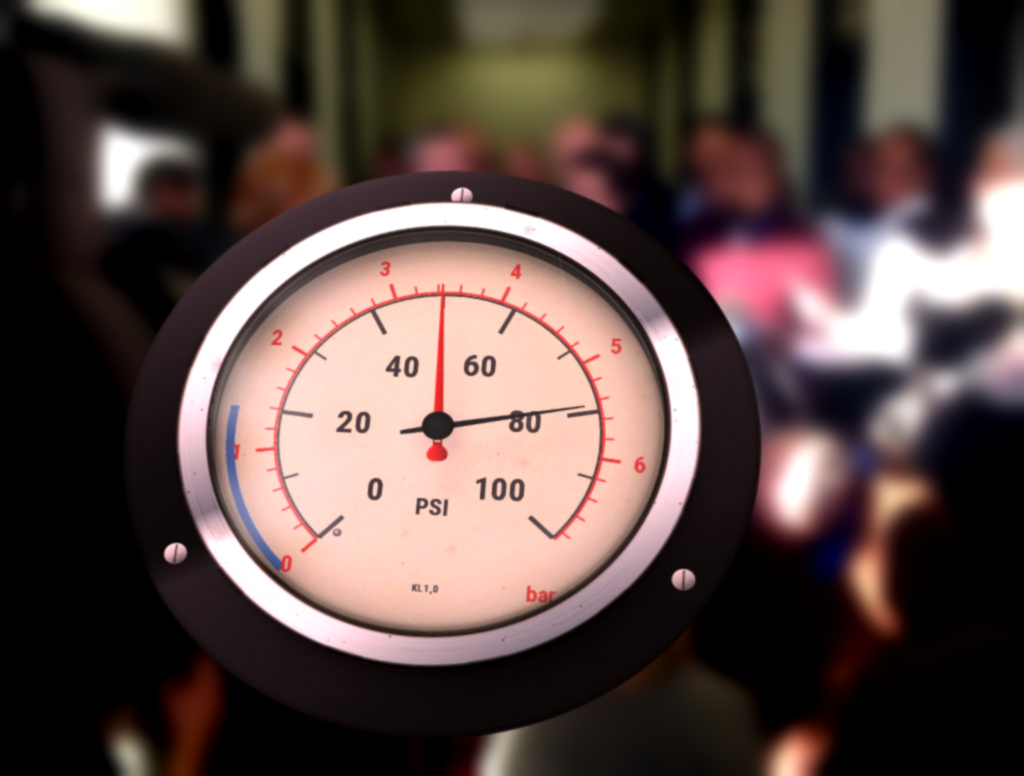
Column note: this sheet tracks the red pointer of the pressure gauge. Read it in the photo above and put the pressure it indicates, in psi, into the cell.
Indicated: 50 psi
